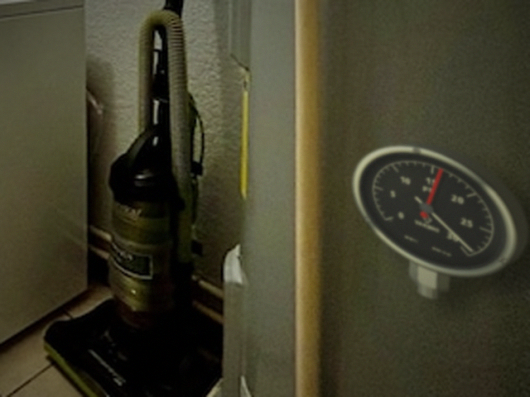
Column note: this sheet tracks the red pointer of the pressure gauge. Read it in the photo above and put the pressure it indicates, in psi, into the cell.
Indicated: 16 psi
